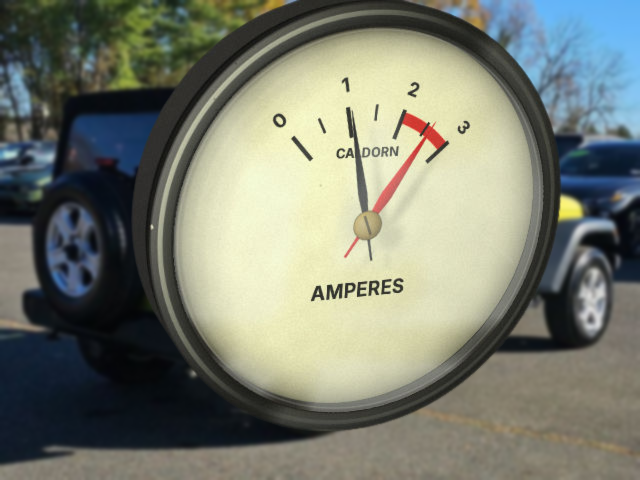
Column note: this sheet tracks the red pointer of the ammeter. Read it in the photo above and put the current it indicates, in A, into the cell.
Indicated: 2.5 A
